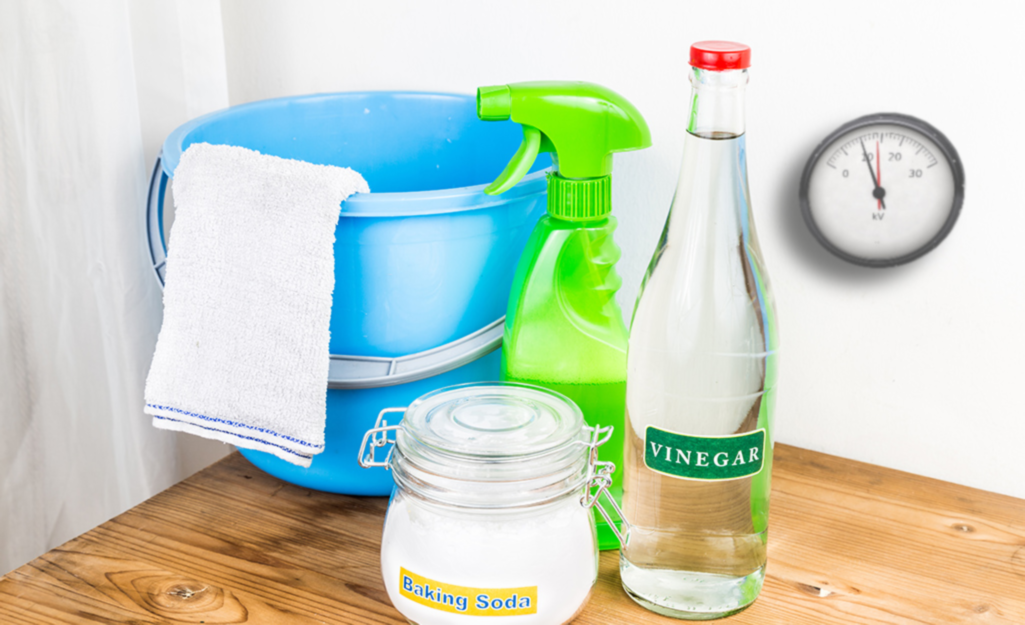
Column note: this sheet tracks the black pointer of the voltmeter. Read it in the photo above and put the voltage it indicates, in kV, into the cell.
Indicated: 10 kV
